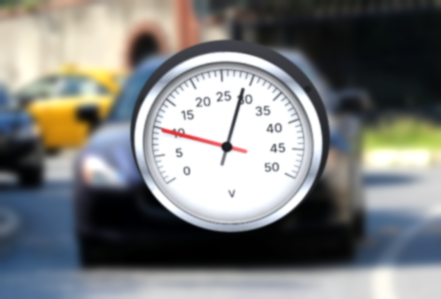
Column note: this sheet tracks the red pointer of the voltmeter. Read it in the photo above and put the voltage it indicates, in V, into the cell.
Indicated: 10 V
